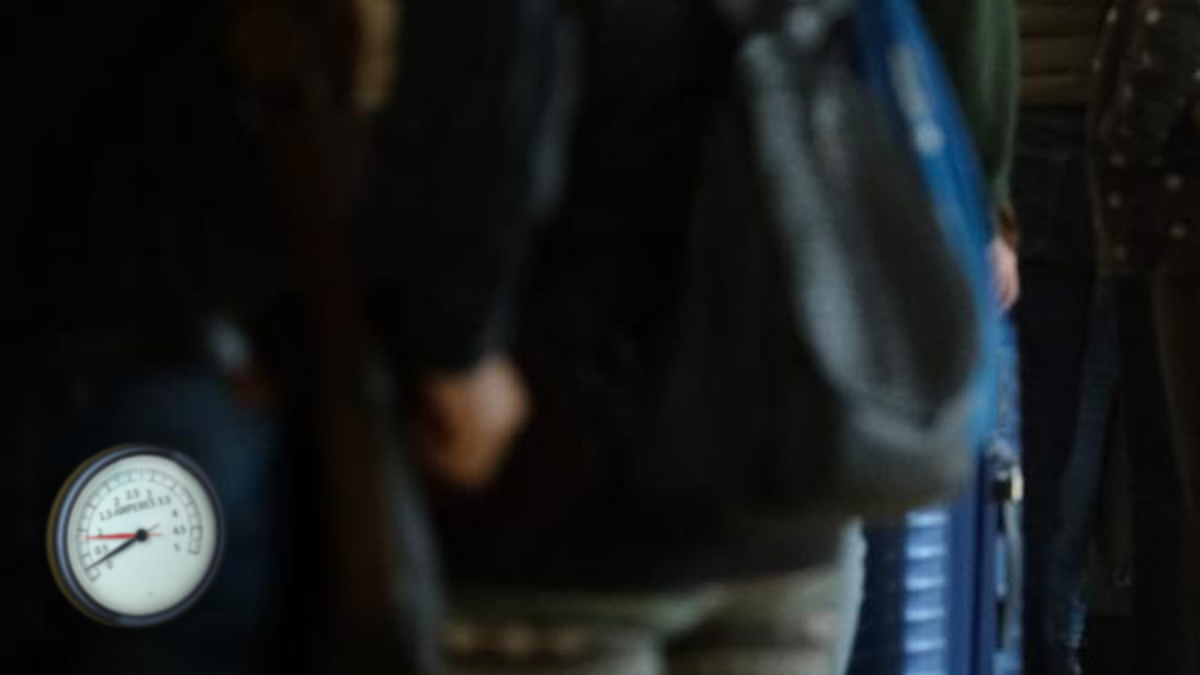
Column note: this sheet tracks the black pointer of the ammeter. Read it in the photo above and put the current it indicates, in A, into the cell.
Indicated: 0.25 A
